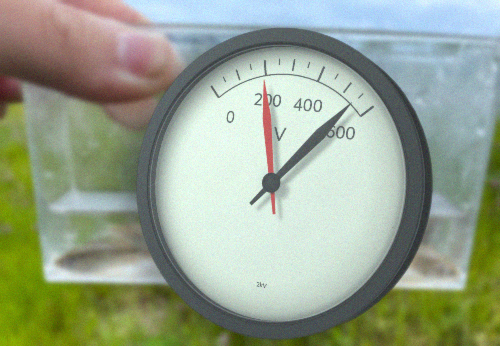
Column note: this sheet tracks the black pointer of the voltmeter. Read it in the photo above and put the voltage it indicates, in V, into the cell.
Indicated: 550 V
